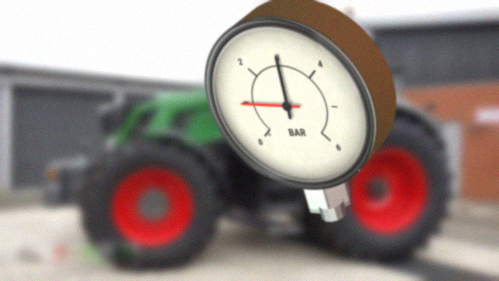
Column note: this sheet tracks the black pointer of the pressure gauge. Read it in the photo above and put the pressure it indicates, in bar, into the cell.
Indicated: 3 bar
